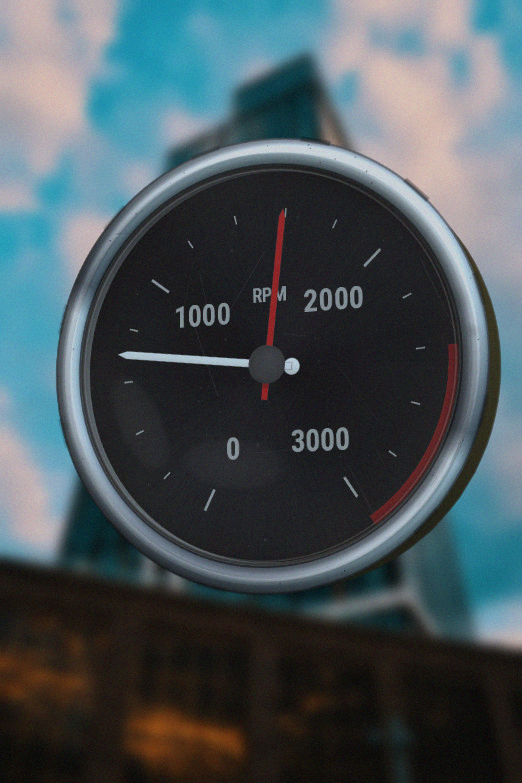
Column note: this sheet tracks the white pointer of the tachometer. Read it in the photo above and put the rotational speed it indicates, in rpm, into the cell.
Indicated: 700 rpm
